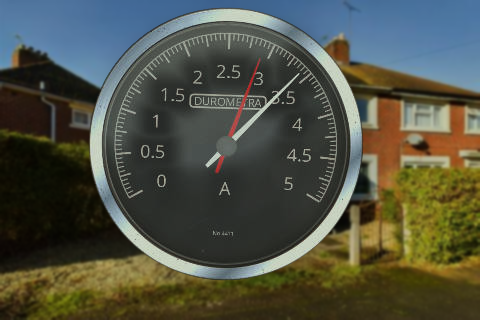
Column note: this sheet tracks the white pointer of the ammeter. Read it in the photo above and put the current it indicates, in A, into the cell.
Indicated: 3.4 A
